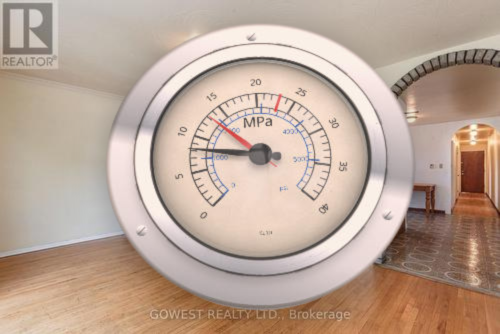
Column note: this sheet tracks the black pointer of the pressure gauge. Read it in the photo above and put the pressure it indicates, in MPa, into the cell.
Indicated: 8 MPa
